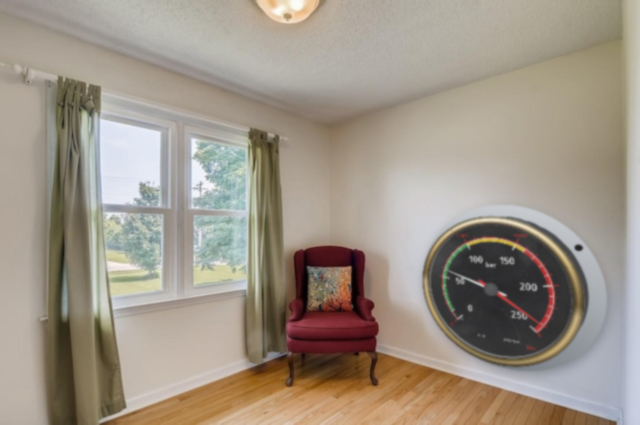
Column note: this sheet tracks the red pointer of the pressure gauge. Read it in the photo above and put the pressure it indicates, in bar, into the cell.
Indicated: 240 bar
